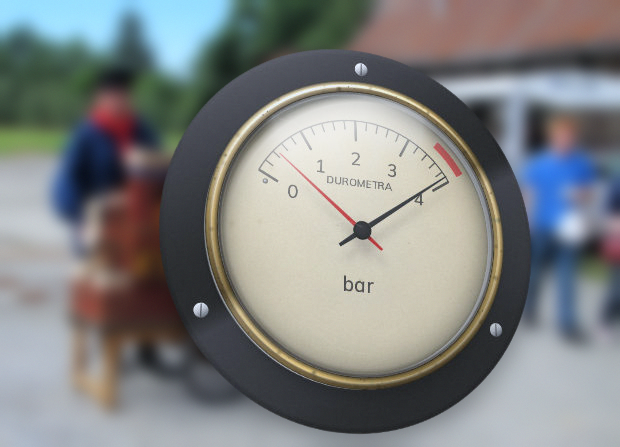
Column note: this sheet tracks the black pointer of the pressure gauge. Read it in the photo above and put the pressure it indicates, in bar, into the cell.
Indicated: 3.9 bar
